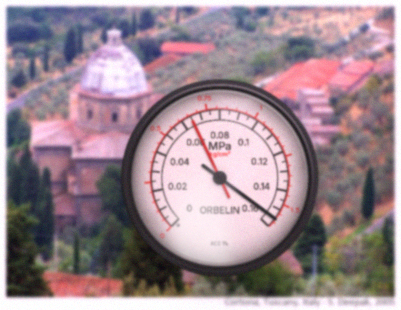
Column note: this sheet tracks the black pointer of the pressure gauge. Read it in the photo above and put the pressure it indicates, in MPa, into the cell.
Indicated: 0.155 MPa
